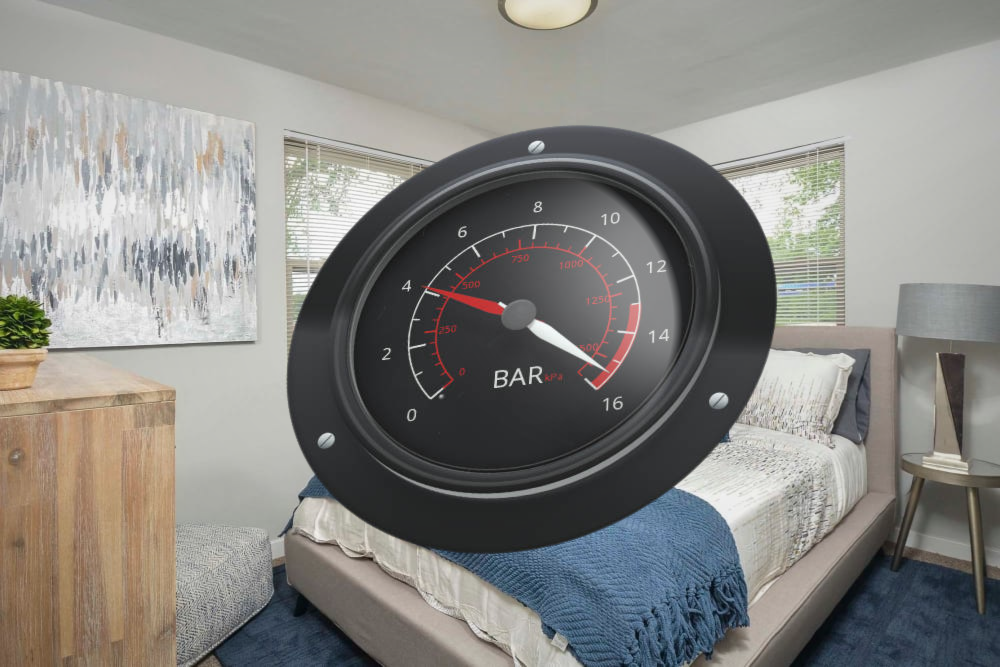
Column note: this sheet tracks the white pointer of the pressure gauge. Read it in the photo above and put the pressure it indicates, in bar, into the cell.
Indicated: 15.5 bar
